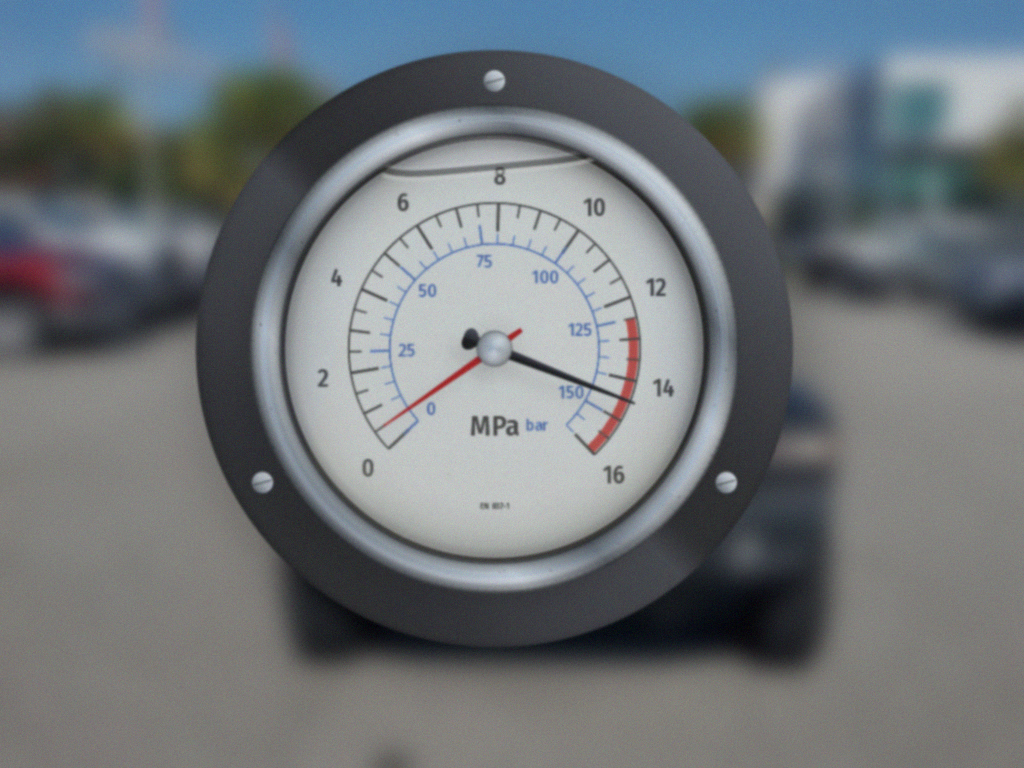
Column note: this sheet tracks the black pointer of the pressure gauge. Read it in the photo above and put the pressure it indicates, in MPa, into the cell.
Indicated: 14.5 MPa
